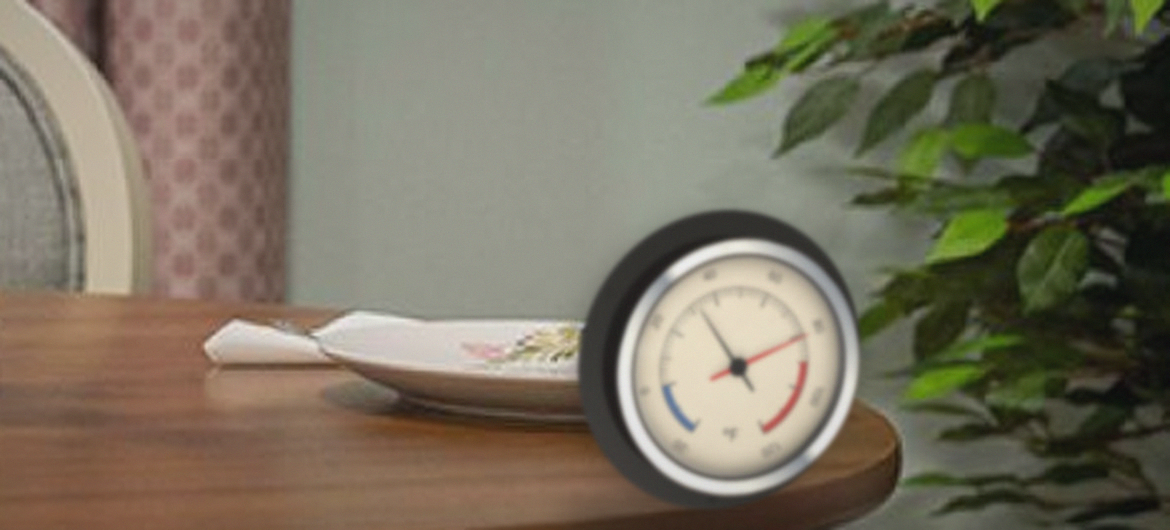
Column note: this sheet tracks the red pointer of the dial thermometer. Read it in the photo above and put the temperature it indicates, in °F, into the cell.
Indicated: 80 °F
